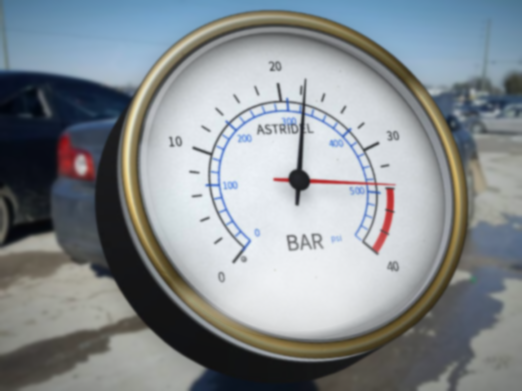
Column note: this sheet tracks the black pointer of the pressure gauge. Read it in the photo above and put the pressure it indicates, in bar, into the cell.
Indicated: 22 bar
